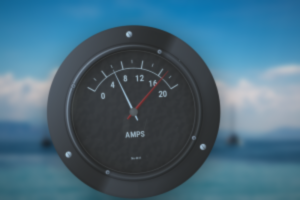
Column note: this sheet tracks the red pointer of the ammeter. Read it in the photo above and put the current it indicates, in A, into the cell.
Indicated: 17 A
